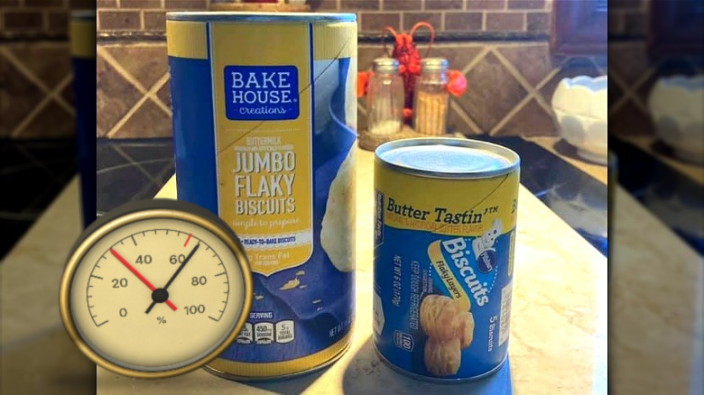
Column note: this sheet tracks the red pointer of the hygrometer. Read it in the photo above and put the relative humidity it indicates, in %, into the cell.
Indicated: 32 %
